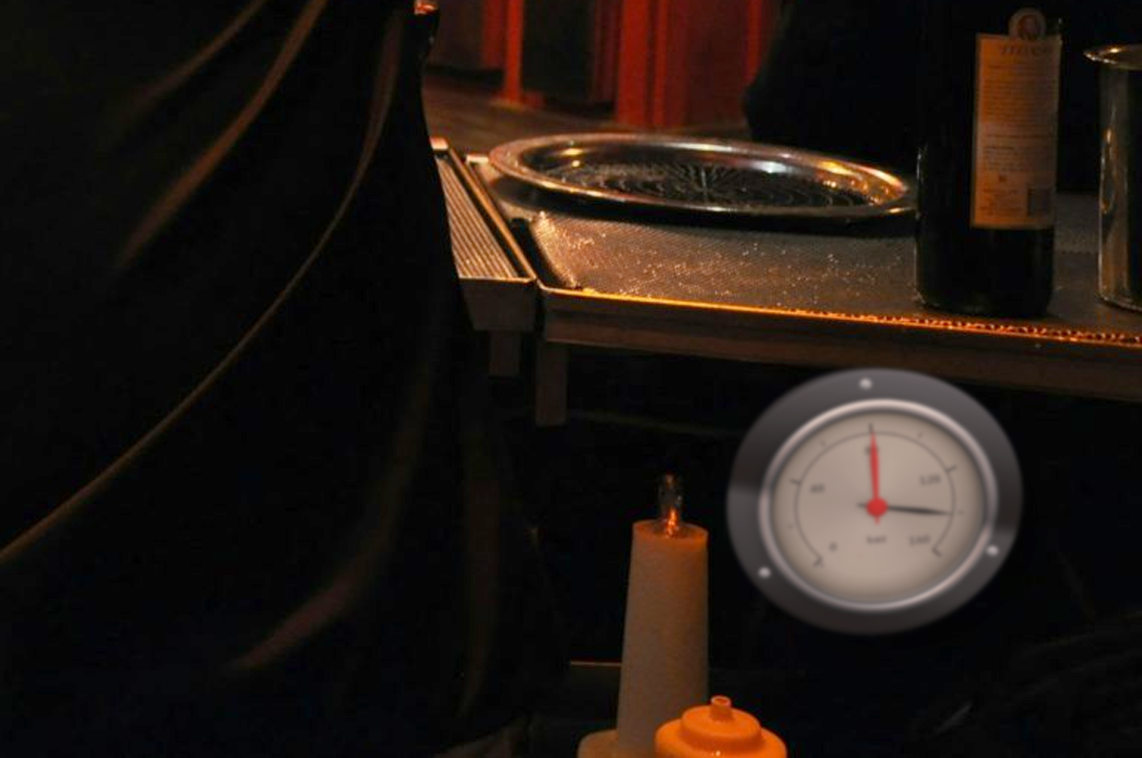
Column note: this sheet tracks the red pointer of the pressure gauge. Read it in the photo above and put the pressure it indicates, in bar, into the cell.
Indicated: 80 bar
